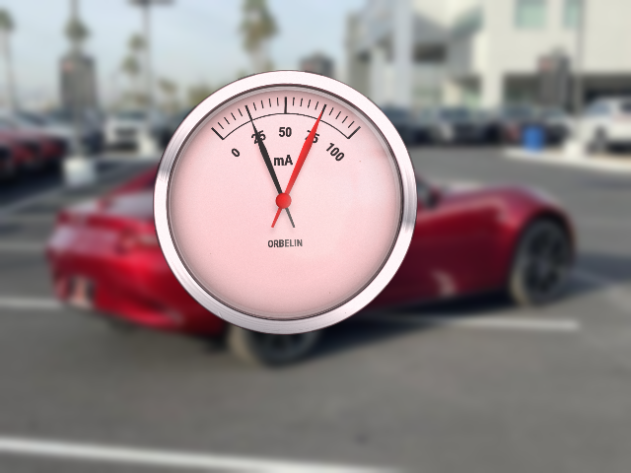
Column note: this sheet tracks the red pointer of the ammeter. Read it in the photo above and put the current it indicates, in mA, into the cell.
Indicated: 75 mA
